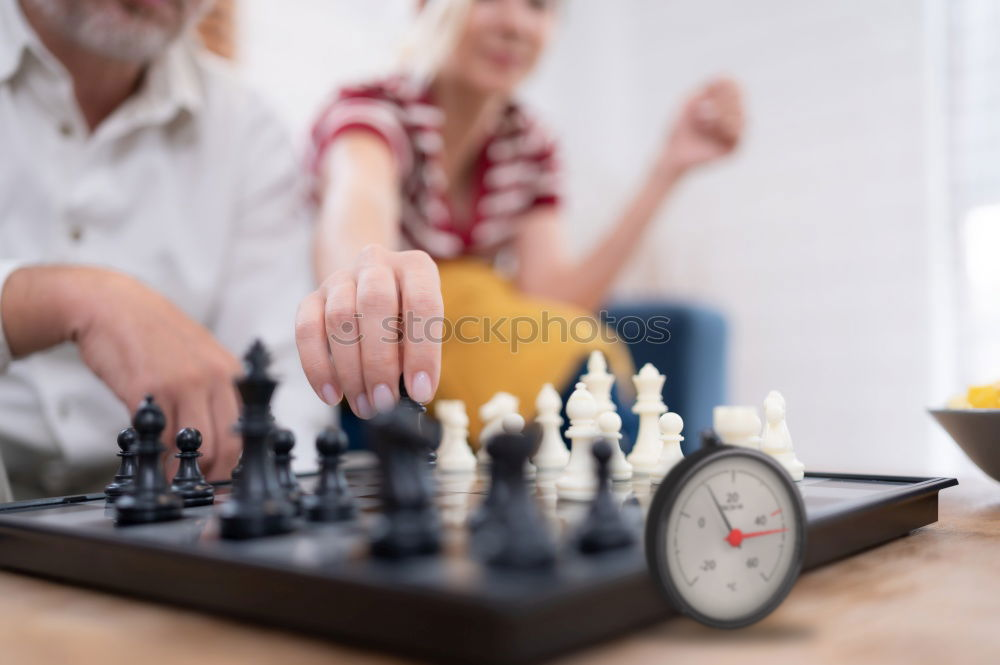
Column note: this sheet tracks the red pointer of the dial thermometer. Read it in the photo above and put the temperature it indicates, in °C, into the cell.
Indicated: 45 °C
